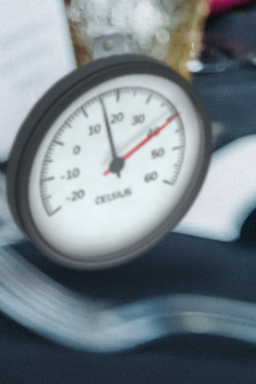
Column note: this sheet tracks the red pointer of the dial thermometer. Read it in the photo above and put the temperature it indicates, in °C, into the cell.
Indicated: 40 °C
